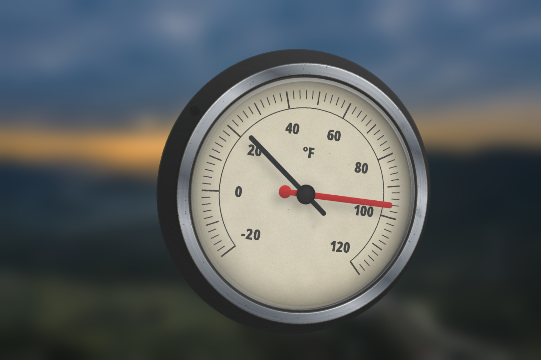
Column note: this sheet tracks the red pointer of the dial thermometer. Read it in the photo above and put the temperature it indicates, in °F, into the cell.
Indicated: 96 °F
